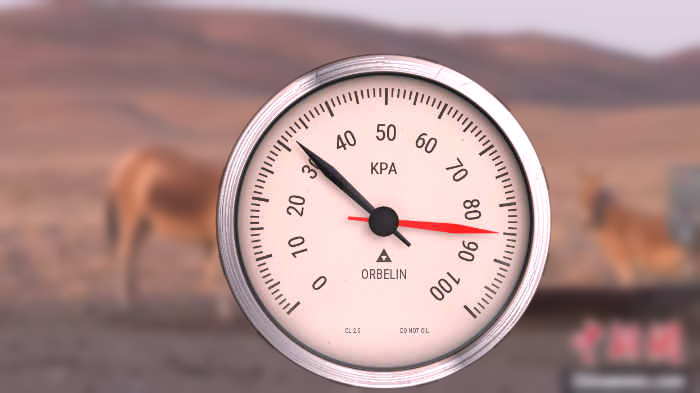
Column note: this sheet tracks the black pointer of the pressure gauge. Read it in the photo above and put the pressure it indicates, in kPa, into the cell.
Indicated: 32 kPa
